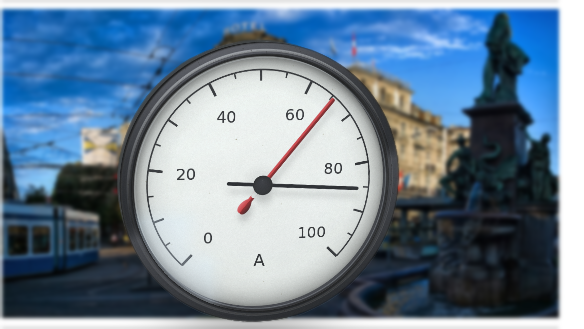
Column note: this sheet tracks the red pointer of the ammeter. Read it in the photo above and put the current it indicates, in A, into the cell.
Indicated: 65 A
